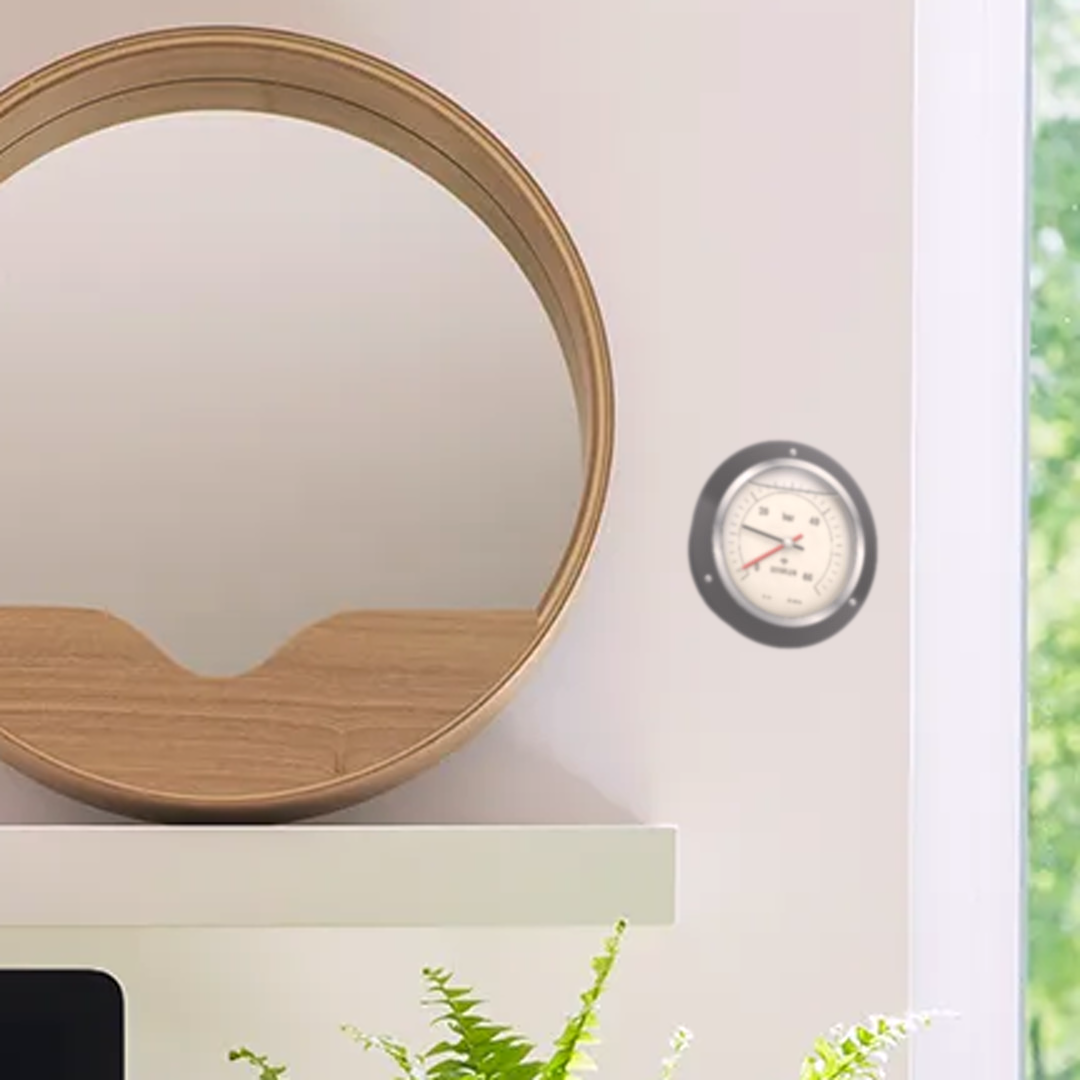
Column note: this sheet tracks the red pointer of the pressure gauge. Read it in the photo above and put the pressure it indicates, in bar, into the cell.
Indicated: 2 bar
